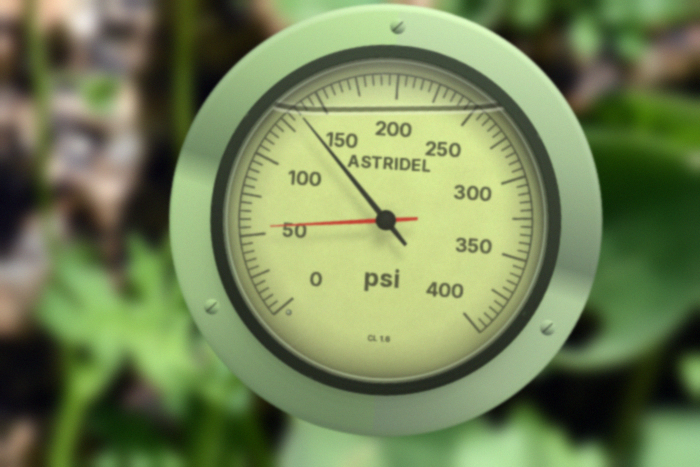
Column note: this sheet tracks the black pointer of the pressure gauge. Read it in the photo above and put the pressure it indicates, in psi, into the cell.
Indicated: 135 psi
